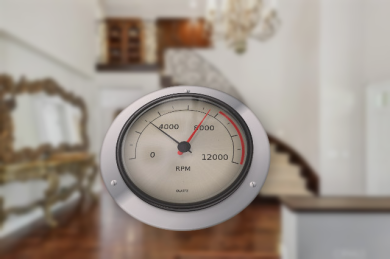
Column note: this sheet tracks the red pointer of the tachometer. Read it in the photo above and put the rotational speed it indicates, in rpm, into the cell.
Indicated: 7500 rpm
